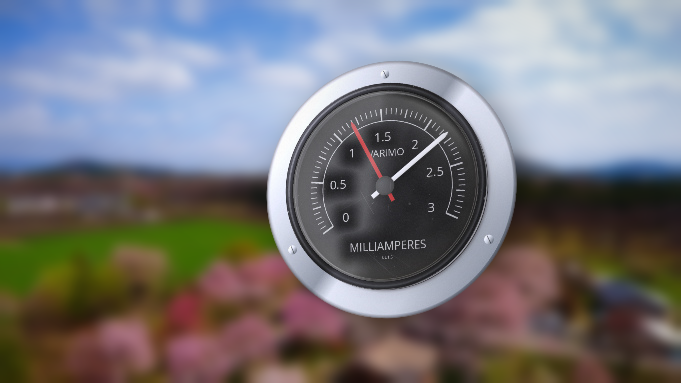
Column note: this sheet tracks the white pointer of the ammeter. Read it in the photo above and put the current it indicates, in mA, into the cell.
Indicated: 2.2 mA
